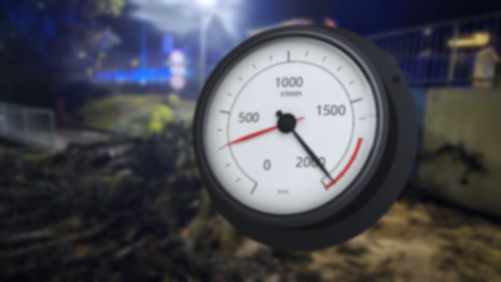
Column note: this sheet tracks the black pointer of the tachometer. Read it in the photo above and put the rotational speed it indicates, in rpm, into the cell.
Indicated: 1950 rpm
